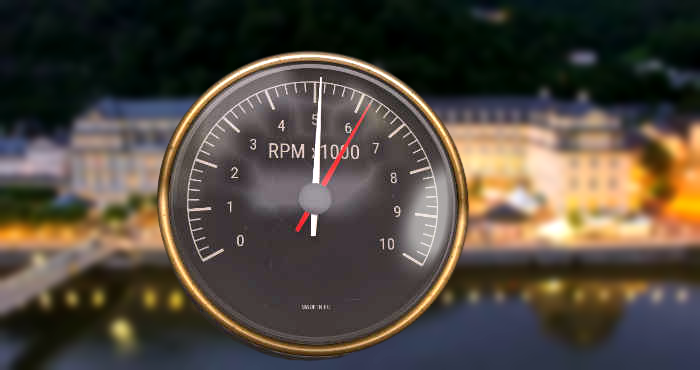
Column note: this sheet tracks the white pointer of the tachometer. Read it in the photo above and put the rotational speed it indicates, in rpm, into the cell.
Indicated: 5100 rpm
